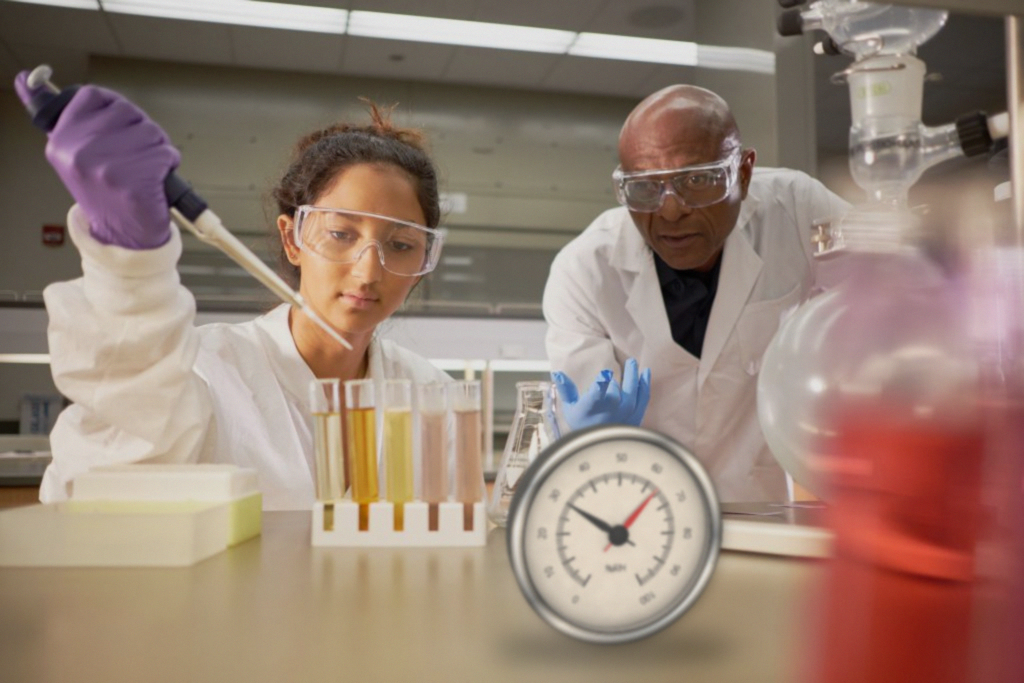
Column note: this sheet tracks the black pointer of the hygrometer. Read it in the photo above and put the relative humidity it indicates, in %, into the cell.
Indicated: 30 %
